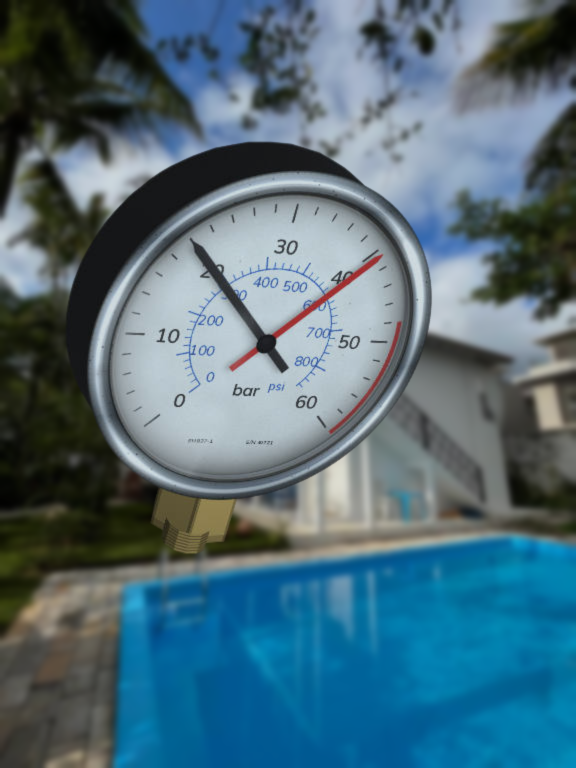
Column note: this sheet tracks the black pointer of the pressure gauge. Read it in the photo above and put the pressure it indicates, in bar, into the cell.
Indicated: 20 bar
